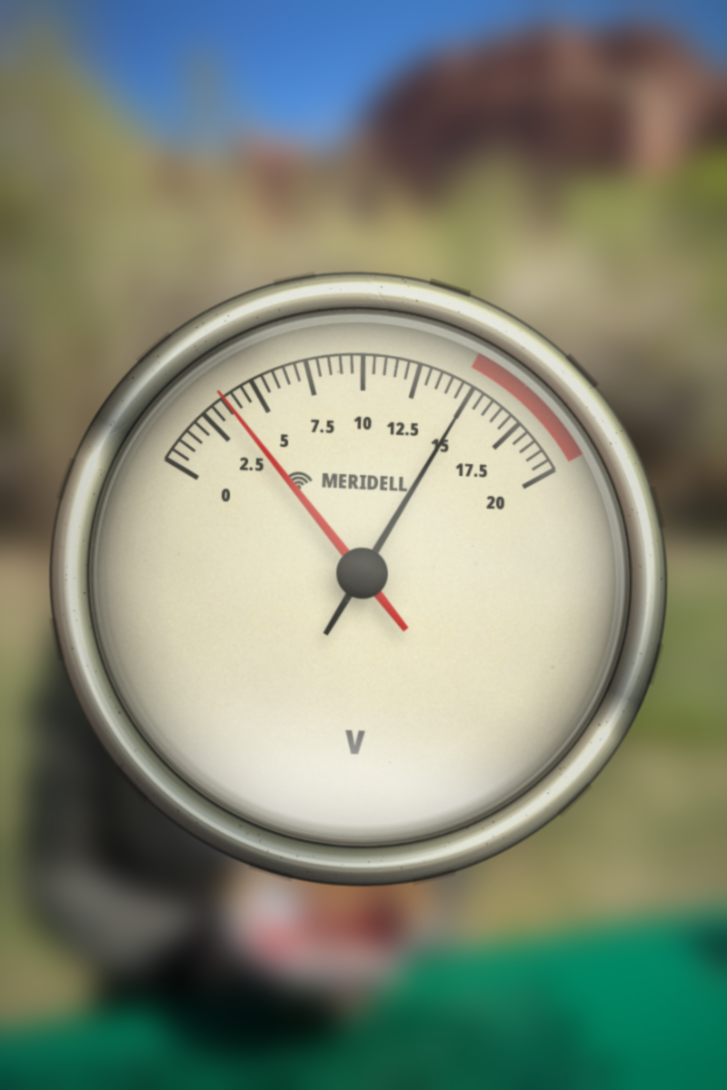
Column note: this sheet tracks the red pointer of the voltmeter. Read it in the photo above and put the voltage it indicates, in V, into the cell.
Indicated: 3.5 V
